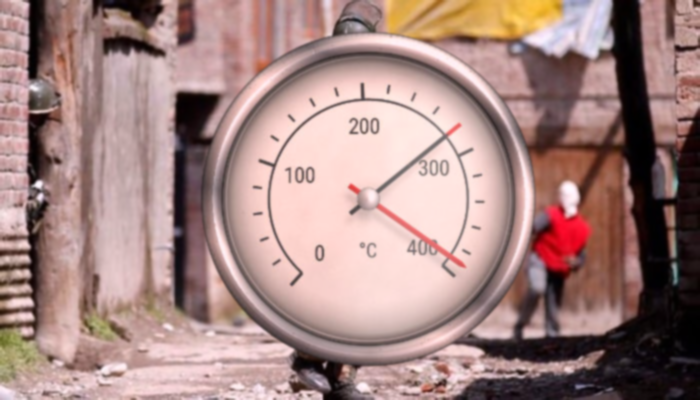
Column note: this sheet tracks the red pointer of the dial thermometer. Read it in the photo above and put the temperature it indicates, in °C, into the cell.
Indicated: 390 °C
